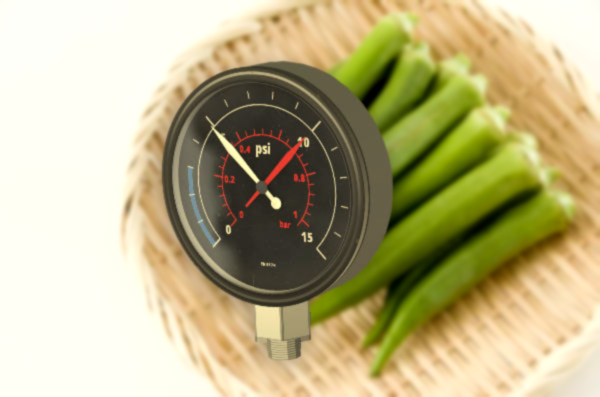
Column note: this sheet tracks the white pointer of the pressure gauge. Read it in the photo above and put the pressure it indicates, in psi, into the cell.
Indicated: 5 psi
